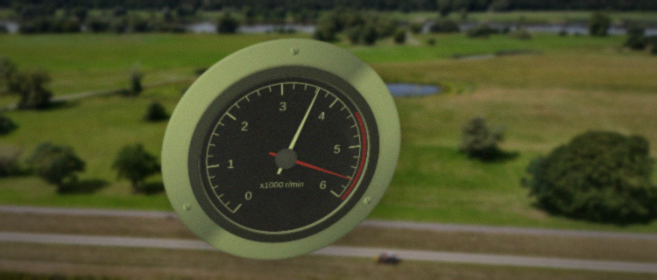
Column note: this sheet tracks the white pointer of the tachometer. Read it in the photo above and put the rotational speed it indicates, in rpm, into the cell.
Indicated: 3600 rpm
